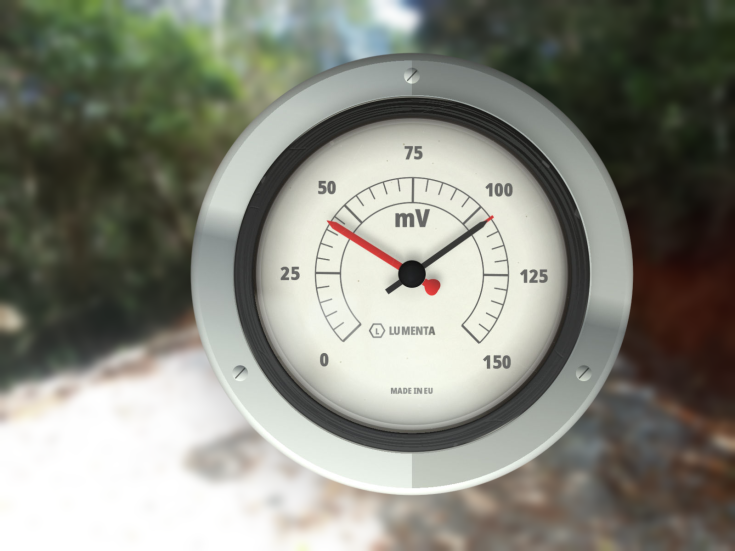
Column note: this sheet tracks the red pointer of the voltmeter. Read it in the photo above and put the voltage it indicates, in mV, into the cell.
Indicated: 42.5 mV
